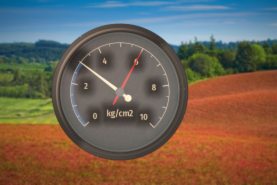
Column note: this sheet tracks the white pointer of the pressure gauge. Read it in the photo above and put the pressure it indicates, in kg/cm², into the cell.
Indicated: 3 kg/cm²
